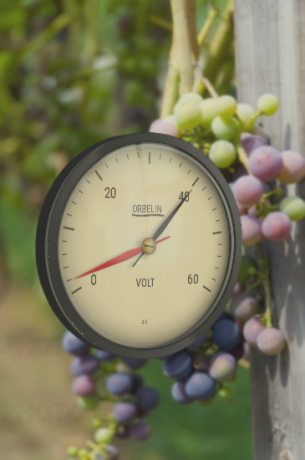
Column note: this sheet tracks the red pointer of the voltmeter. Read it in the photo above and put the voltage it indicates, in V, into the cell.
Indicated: 2 V
